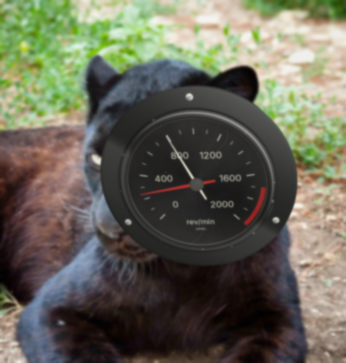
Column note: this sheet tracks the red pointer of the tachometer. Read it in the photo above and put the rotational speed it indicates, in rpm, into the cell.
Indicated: 250 rpm
